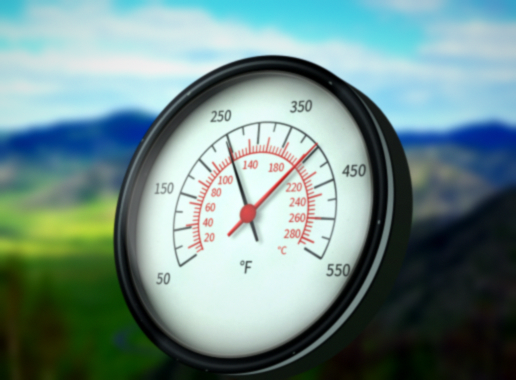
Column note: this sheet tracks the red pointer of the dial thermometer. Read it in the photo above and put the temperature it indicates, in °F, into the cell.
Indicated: 400 °F
